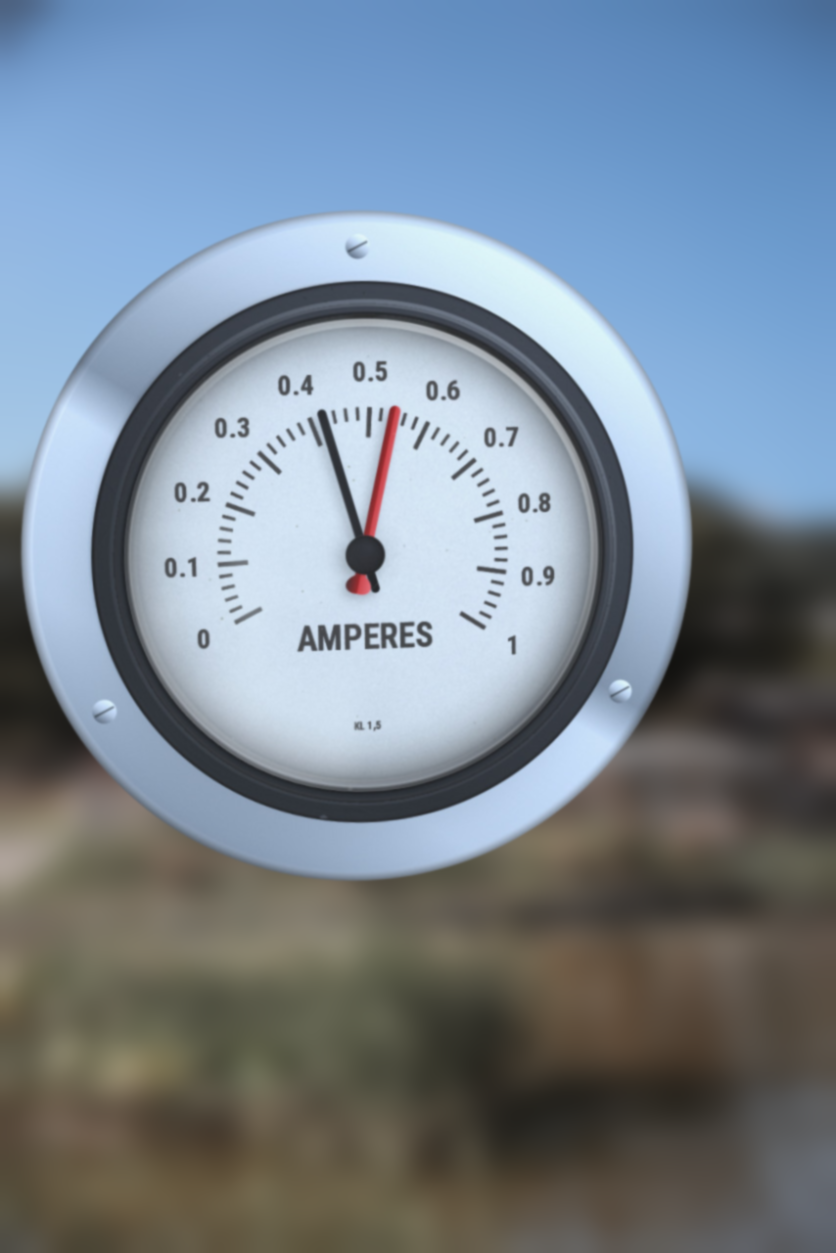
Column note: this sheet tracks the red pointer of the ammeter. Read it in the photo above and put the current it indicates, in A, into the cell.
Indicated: 0.54 A
